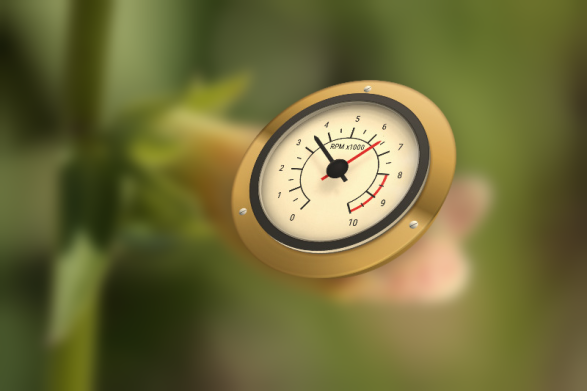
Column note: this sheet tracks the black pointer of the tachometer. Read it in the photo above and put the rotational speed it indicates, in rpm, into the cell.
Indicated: 3500 rpm
